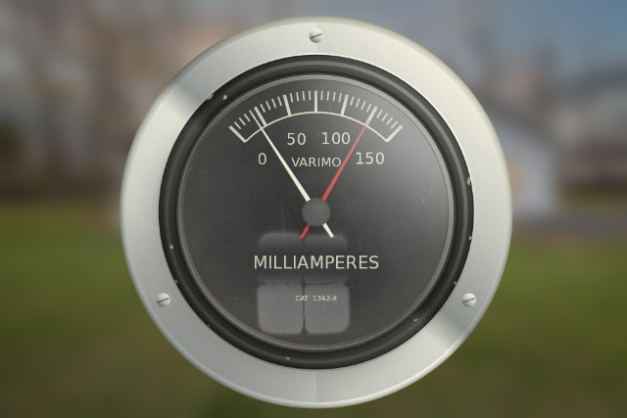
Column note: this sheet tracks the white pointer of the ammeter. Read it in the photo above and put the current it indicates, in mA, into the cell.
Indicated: 20 mA
